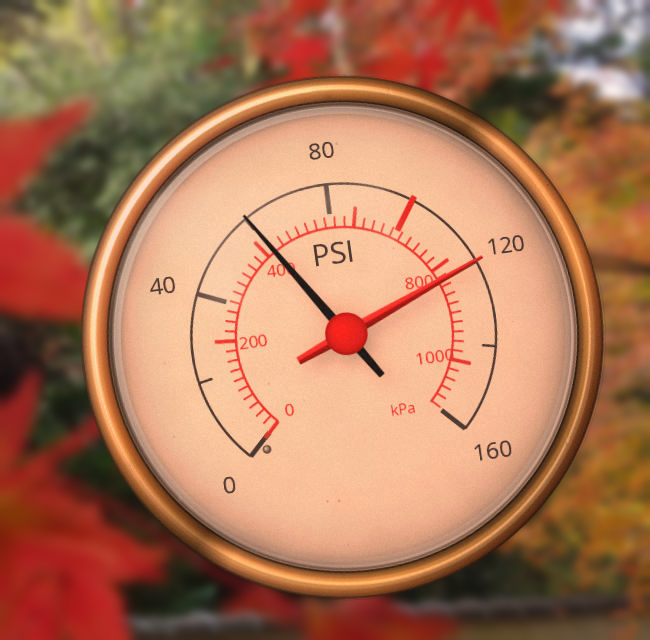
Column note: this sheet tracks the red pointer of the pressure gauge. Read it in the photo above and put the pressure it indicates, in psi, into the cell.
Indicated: 120 psi
